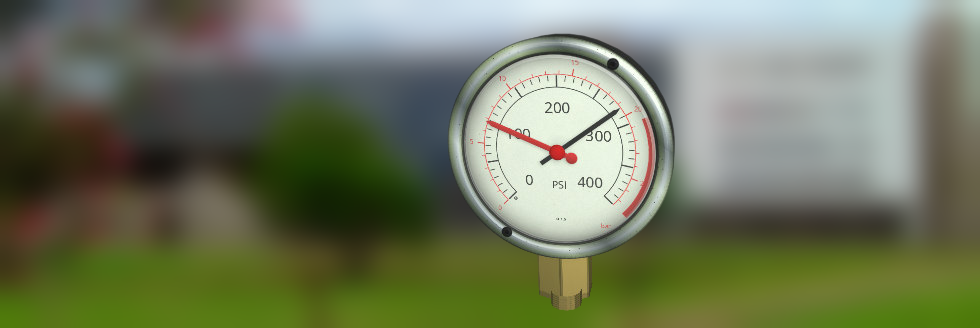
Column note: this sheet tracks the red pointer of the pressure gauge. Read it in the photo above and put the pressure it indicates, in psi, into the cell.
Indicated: 100 psi
